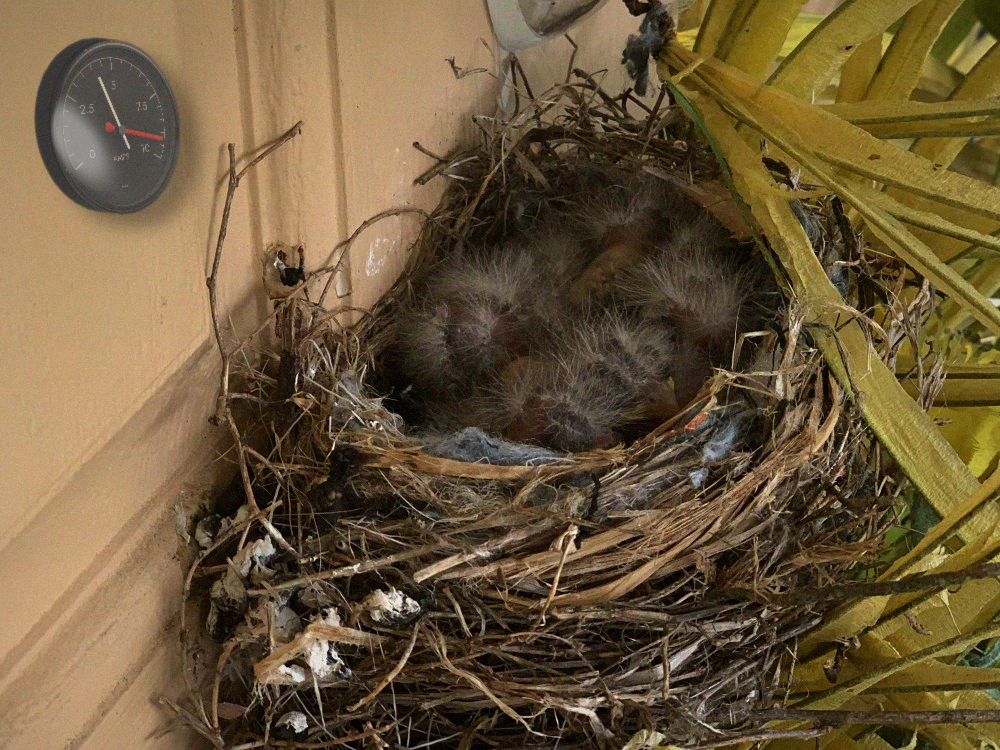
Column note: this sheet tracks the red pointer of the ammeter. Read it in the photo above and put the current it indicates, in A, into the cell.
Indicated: 9.25 A
